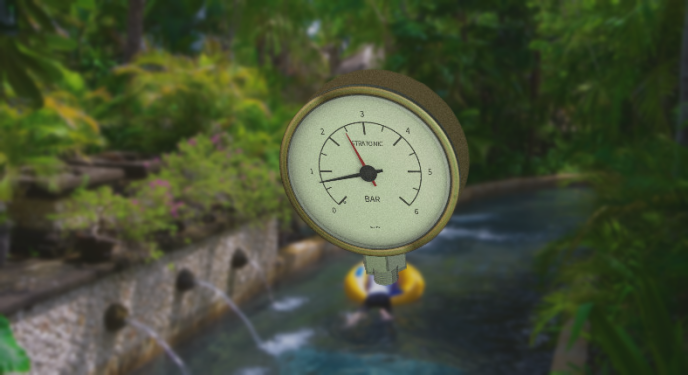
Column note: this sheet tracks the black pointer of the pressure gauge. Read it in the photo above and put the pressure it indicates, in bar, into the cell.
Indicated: 0.75 bar
